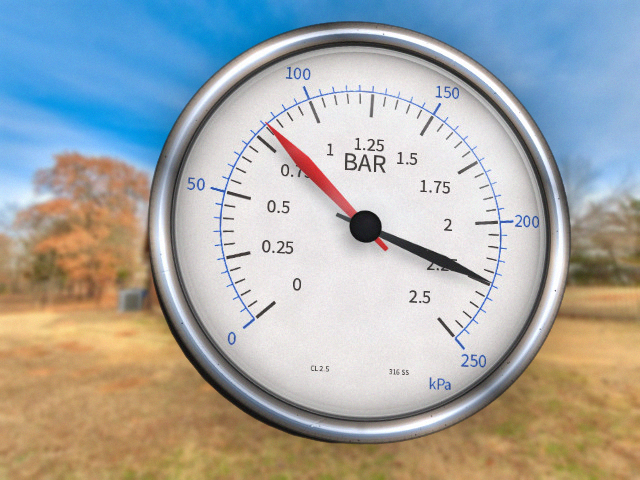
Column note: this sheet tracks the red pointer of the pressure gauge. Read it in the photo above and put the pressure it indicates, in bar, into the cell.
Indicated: 0.8 bar
